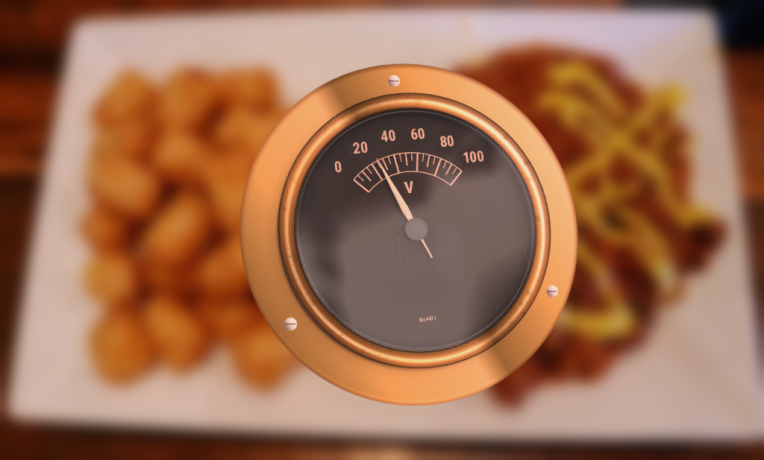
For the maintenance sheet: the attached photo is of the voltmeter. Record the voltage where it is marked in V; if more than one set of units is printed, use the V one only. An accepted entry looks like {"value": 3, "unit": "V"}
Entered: {"value": 25, "unit": "V"}
